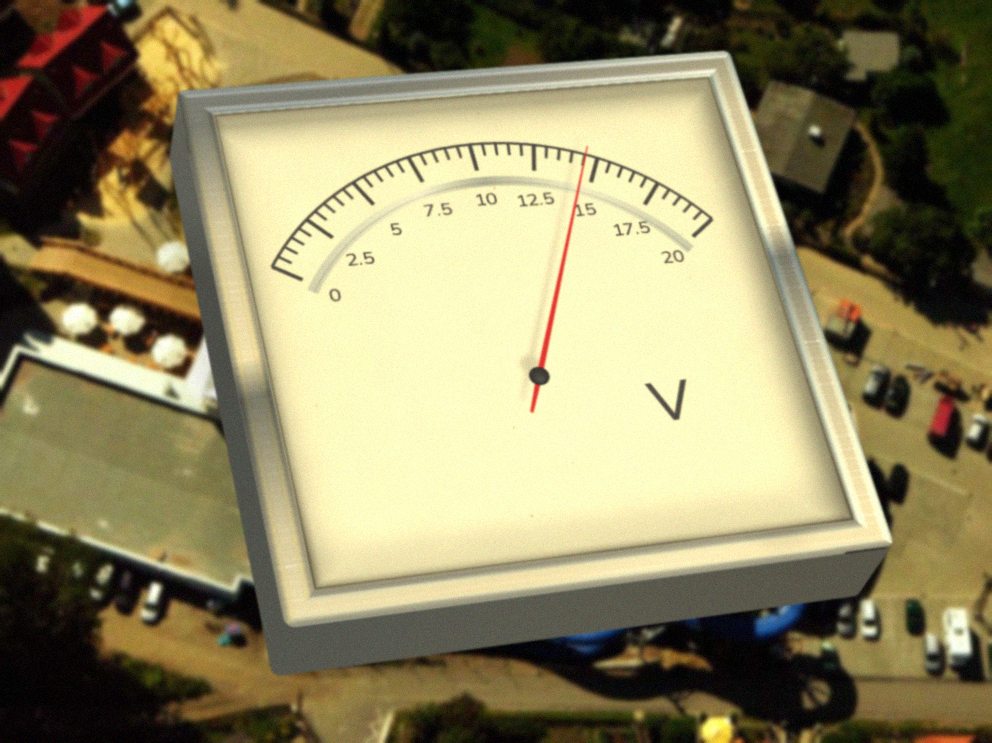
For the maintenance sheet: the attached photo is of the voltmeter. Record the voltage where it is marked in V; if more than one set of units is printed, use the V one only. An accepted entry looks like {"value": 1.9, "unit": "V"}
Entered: {"value": 14.5, "unit": "V"}
